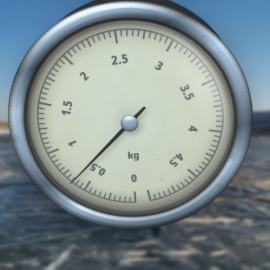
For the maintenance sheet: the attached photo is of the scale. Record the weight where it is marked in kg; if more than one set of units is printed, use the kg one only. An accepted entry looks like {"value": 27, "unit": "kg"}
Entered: {"value": 0.65, "unit": "kg"}
